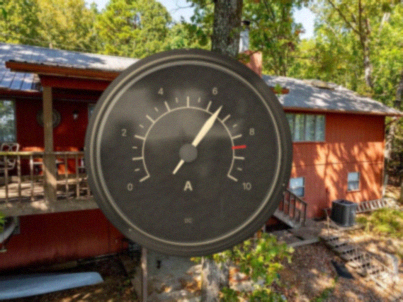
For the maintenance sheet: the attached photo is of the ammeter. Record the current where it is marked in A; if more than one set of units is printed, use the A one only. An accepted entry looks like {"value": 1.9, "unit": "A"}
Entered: {"value": 6.5, "unit": "A"}
